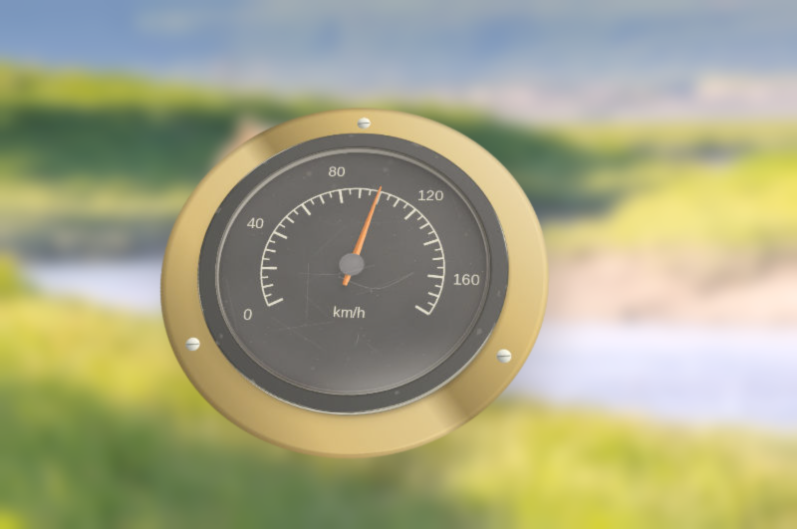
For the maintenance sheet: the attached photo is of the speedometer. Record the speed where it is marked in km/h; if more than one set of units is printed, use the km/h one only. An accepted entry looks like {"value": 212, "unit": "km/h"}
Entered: {"value": 100, "unit": "km/h"}
